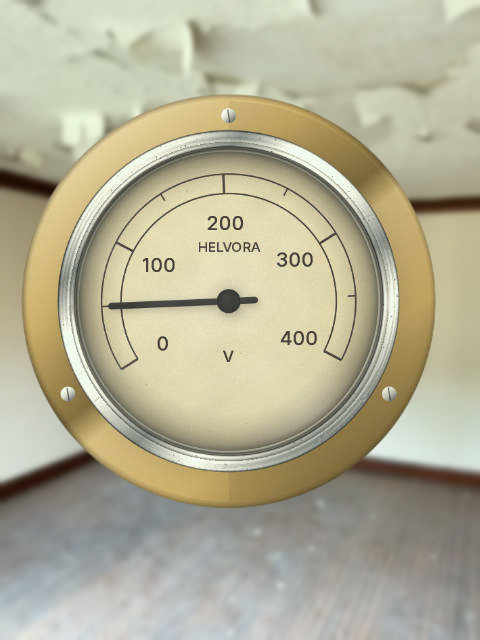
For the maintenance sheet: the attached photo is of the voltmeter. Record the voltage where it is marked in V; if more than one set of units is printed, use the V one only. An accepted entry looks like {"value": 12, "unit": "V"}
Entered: {"value": 50, "unit": "V"}
